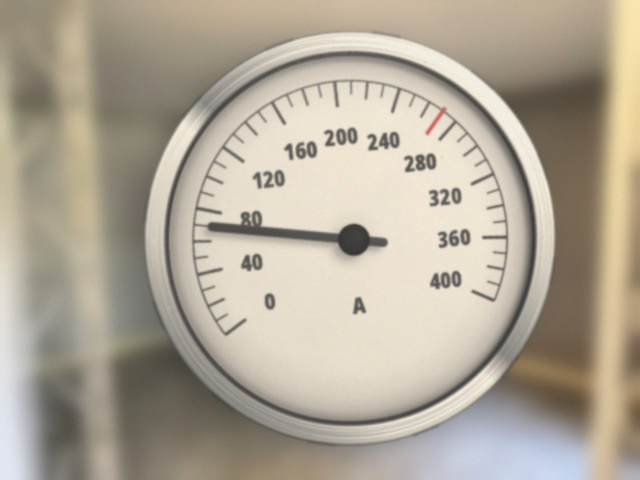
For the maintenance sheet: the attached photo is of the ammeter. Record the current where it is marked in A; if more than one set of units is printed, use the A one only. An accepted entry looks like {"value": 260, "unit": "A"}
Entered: {"value": 70, "unit": "A"}
